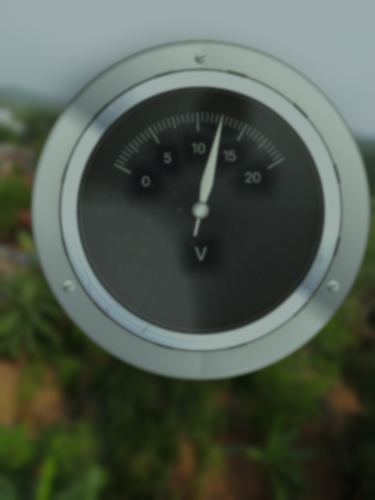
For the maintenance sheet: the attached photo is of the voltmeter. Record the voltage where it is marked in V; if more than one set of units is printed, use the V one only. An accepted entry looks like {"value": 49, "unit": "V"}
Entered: {"value": 12.5, "unit": "V"}
